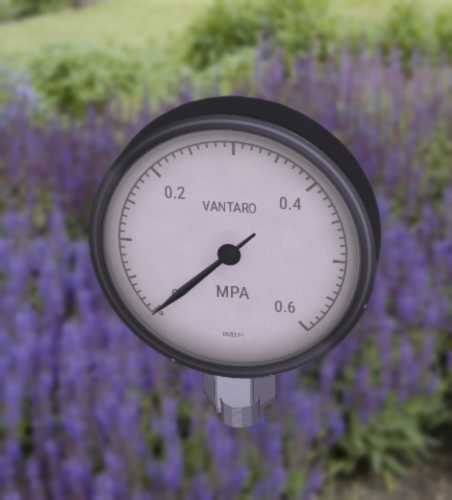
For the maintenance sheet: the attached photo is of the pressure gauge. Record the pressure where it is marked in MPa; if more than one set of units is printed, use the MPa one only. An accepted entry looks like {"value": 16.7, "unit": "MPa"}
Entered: {"value": 0, "unit": "MPa"}
